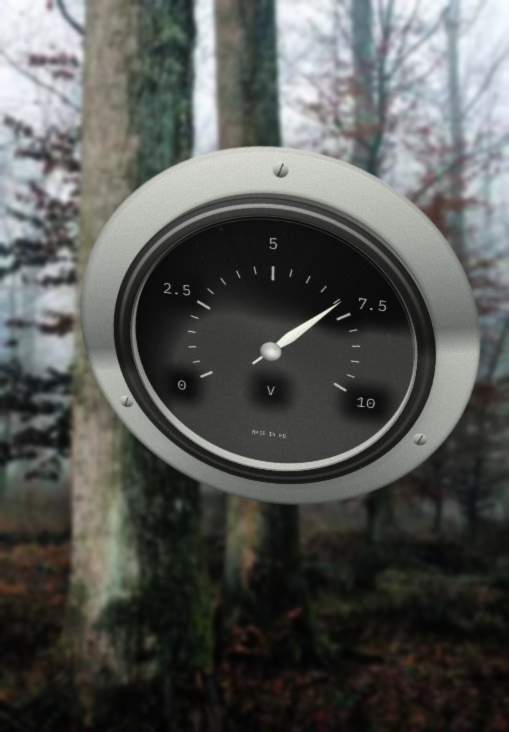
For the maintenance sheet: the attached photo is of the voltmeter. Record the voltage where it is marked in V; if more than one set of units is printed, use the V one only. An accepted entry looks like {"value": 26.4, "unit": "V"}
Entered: {"value": 7, "unit": "V"}
